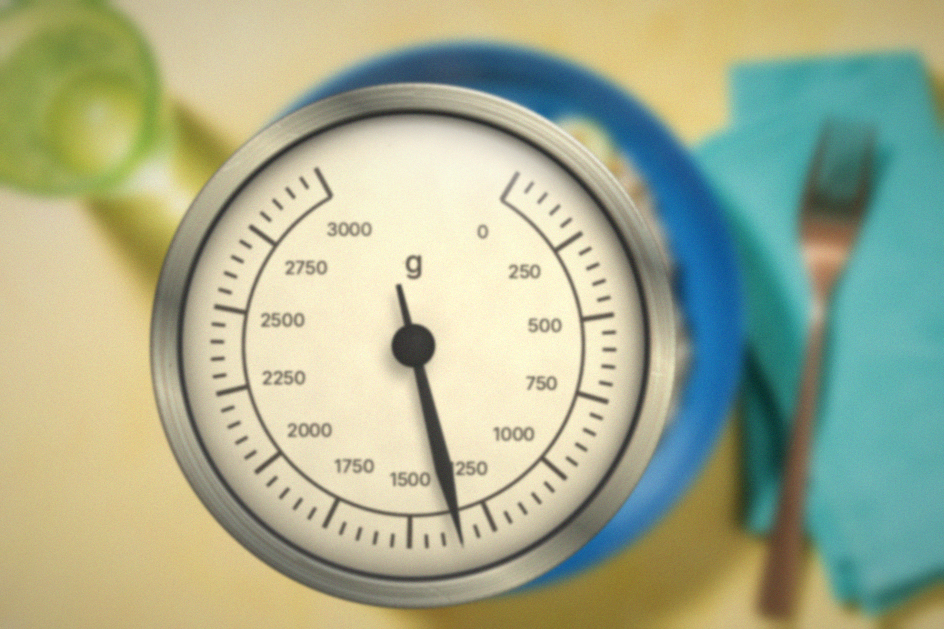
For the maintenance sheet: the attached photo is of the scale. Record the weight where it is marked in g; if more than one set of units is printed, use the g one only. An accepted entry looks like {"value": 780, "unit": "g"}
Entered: {"value": 1350, "unit": "g"}
